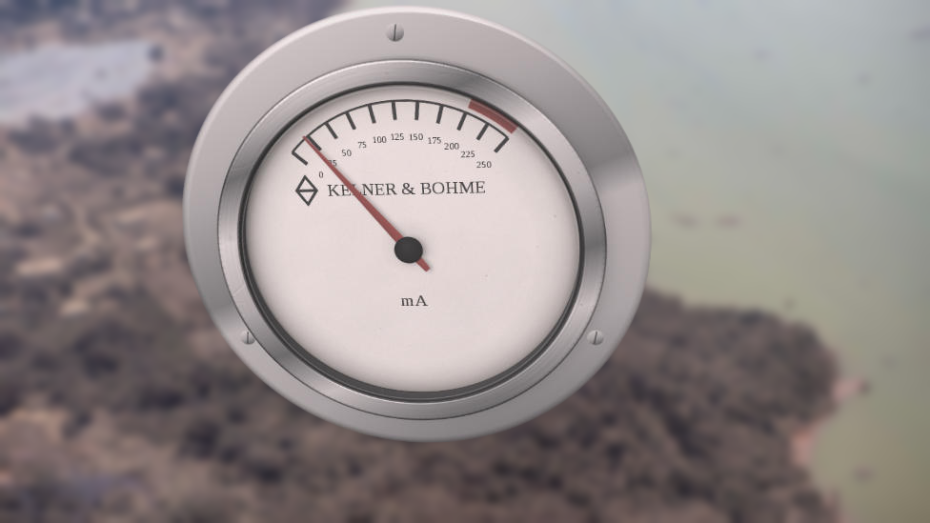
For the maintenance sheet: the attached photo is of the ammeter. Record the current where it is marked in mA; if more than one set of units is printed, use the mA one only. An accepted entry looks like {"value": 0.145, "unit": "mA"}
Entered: {"value": 25, "unit": "mA"}
